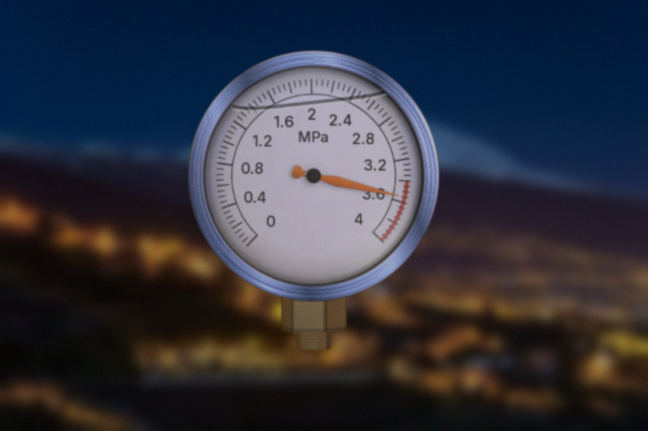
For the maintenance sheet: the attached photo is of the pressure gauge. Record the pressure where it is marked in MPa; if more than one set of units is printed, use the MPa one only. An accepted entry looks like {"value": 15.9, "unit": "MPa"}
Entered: {"value": 3.55, "unit": "MPa"}
